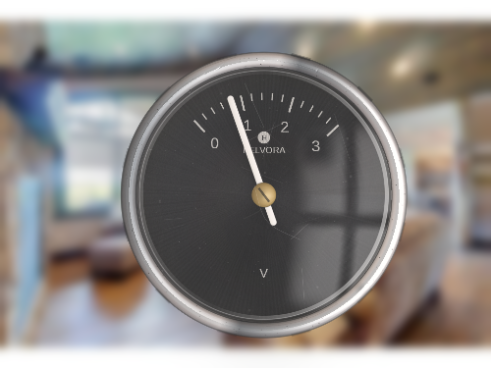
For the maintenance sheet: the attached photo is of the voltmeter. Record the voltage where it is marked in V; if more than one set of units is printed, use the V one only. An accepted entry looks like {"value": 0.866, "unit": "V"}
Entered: {"value": 0.8, "unit": "V"}
